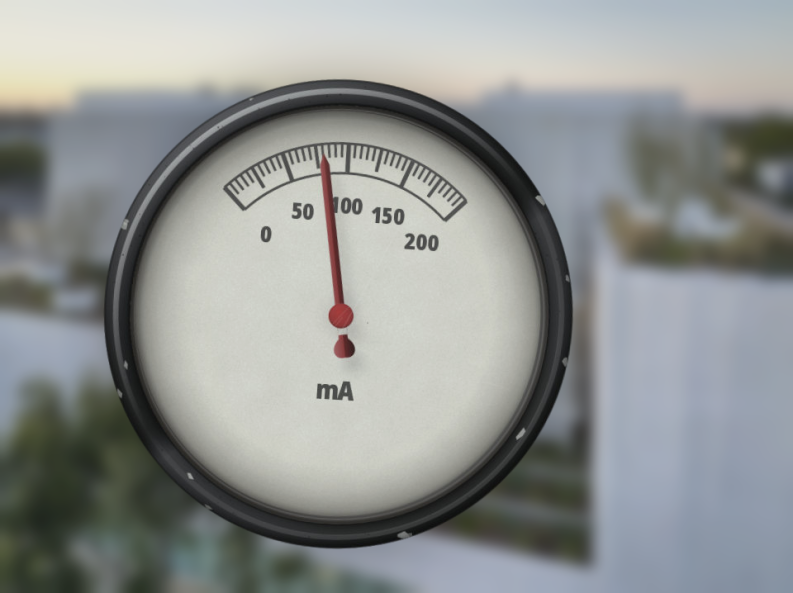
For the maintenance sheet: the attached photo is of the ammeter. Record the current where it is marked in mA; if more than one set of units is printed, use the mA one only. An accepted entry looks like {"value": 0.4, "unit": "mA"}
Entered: {"value": 80, "unit": "mA"}
